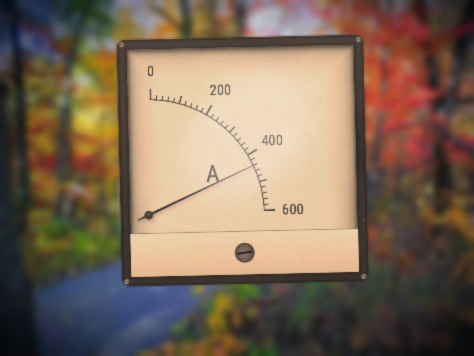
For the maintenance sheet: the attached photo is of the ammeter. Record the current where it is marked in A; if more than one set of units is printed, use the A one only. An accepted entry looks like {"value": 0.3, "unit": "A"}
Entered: {"value": 440, "unit": "A"}
